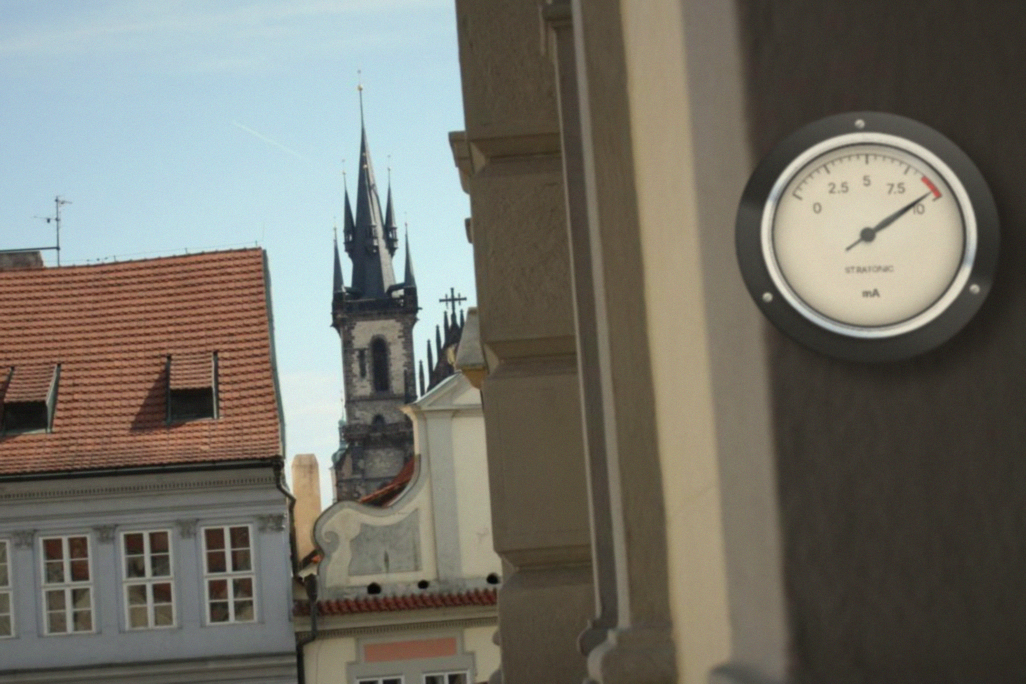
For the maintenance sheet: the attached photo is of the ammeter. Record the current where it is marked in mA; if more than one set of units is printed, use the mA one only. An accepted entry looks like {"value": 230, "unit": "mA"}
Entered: {"value": 9.5, "unit": "mA"}
